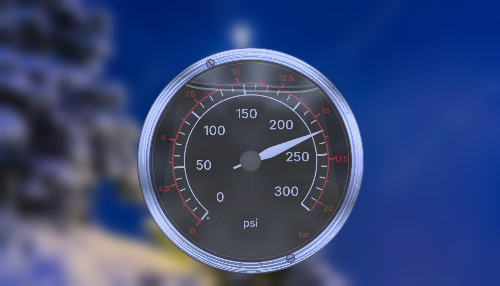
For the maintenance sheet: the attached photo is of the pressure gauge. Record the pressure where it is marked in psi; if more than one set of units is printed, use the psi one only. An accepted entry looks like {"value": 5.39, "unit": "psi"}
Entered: {"value": 230, "unit": "psi"}
